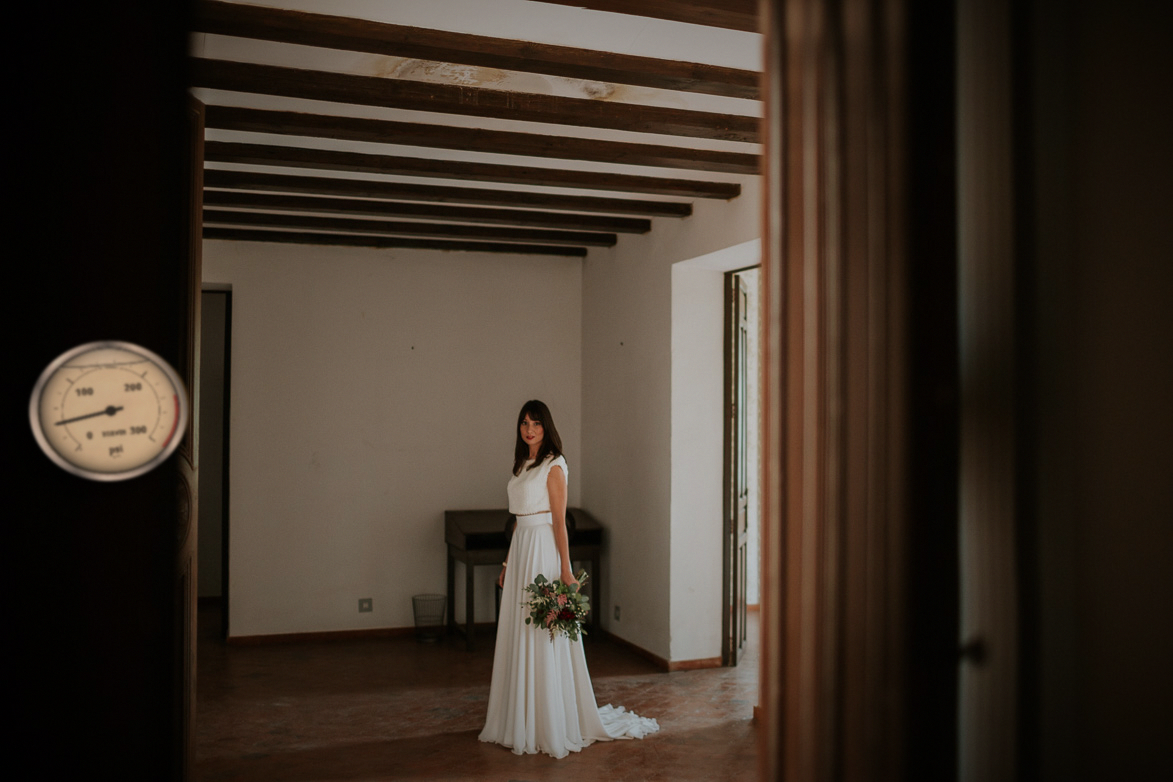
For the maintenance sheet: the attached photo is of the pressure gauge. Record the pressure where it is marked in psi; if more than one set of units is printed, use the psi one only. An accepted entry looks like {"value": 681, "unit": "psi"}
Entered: {"value": 40, "unit": "psi"}
